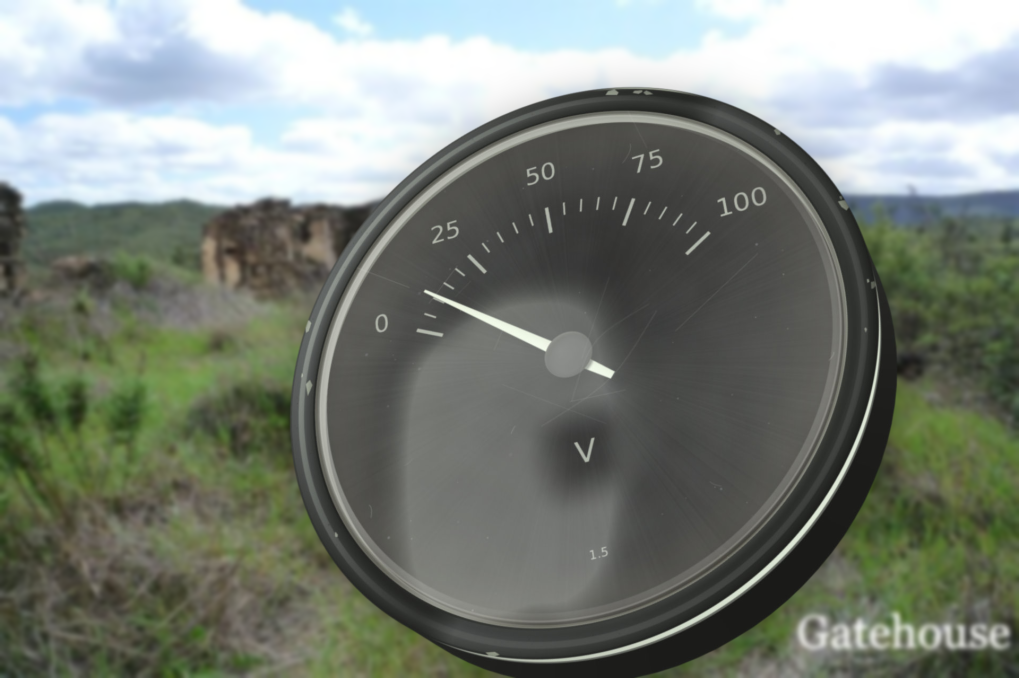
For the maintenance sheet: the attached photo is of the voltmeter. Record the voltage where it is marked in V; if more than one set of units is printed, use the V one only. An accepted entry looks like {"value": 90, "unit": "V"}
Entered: {"value": 10, "unit": "V"}
